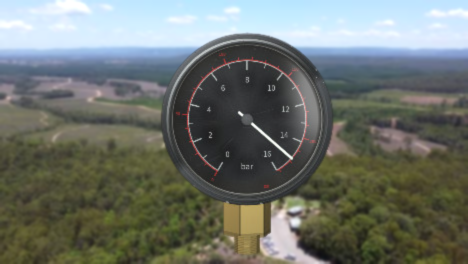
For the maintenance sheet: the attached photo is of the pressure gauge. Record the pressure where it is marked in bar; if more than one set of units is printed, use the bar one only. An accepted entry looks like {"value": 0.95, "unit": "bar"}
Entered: {"value": 15, "unit": "bar"}
